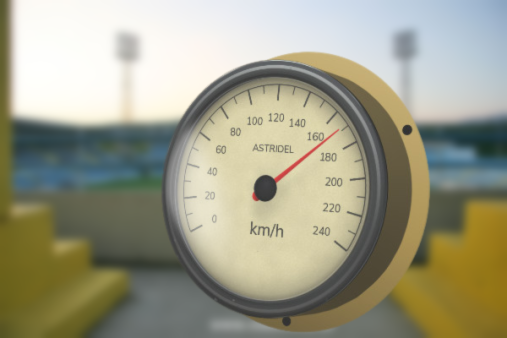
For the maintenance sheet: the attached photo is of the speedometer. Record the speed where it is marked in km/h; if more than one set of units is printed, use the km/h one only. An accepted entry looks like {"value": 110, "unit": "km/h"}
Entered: {"value": 170, "unit": "km/h"}
